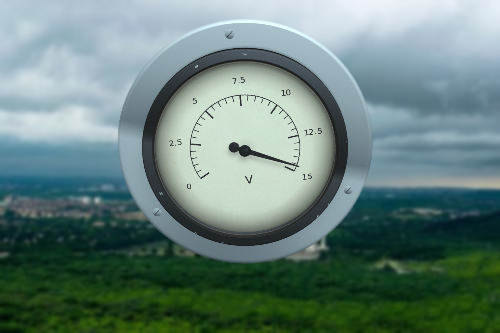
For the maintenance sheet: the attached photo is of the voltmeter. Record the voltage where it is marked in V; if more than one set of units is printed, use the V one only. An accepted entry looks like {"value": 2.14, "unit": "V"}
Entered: {"value": 14.5, "unit": "V"}
